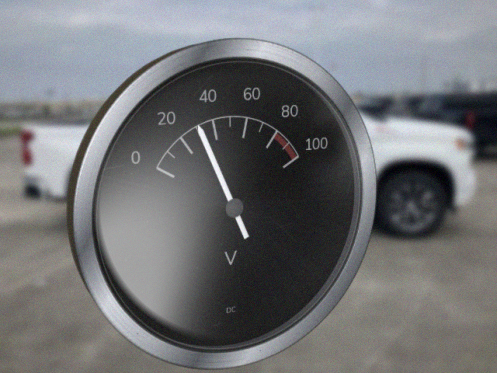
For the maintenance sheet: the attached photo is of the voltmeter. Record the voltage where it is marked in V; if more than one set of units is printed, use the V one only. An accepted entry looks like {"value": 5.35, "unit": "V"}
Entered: {"value": 30, "unit": "V"}
